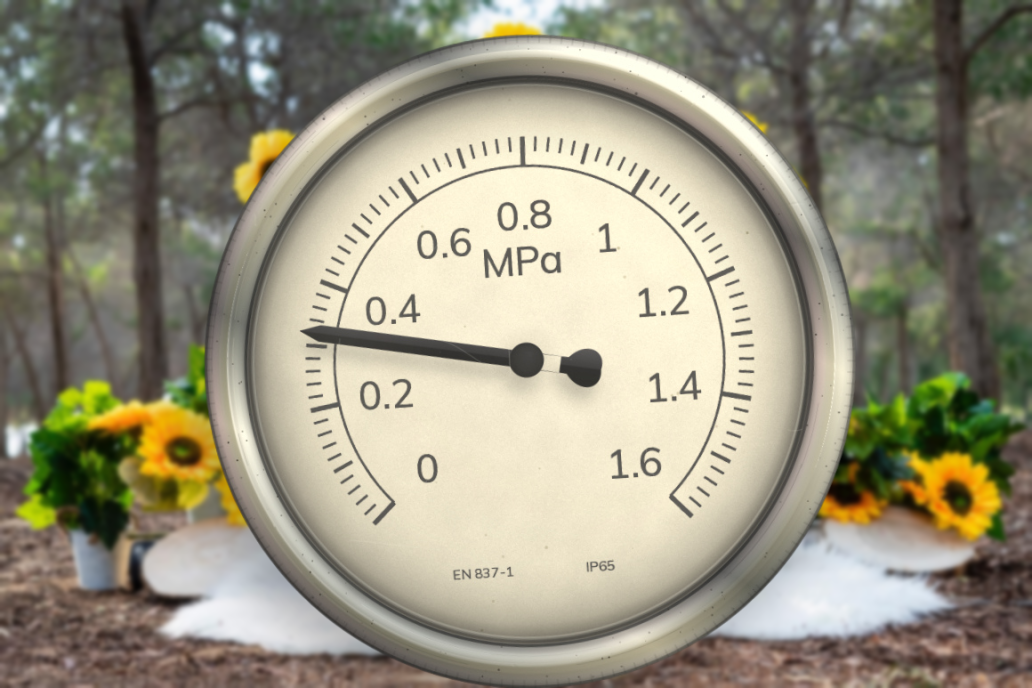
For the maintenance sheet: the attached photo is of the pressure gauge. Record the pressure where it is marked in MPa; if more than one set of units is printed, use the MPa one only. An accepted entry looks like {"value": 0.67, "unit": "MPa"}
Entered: {"value": 0.32, "unit": "MPa"}
